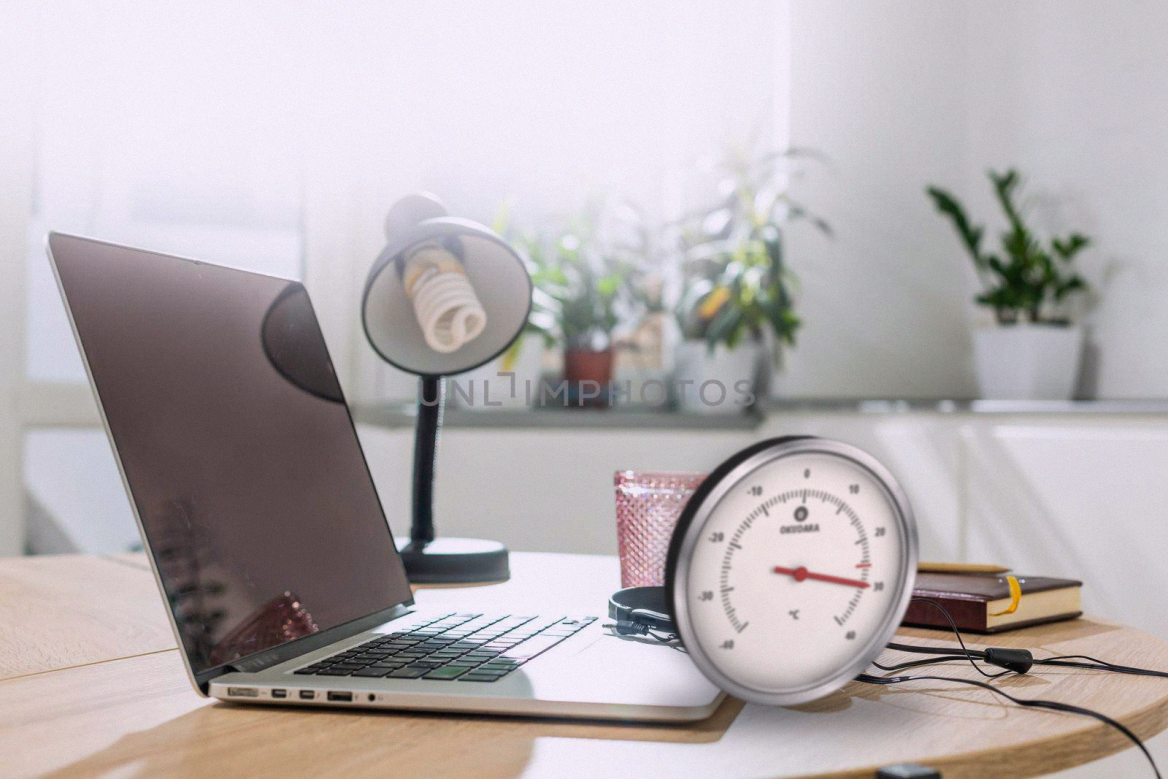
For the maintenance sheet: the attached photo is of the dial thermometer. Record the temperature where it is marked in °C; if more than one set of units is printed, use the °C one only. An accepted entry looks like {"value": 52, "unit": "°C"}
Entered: {"value": 30, "unit": "°C"}
